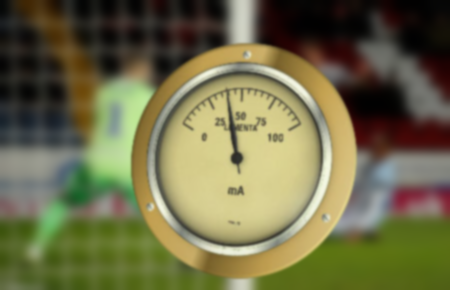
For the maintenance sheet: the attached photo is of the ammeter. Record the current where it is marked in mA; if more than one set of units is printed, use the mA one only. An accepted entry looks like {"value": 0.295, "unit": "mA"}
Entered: {"value": 40, "unit": "mA"}
